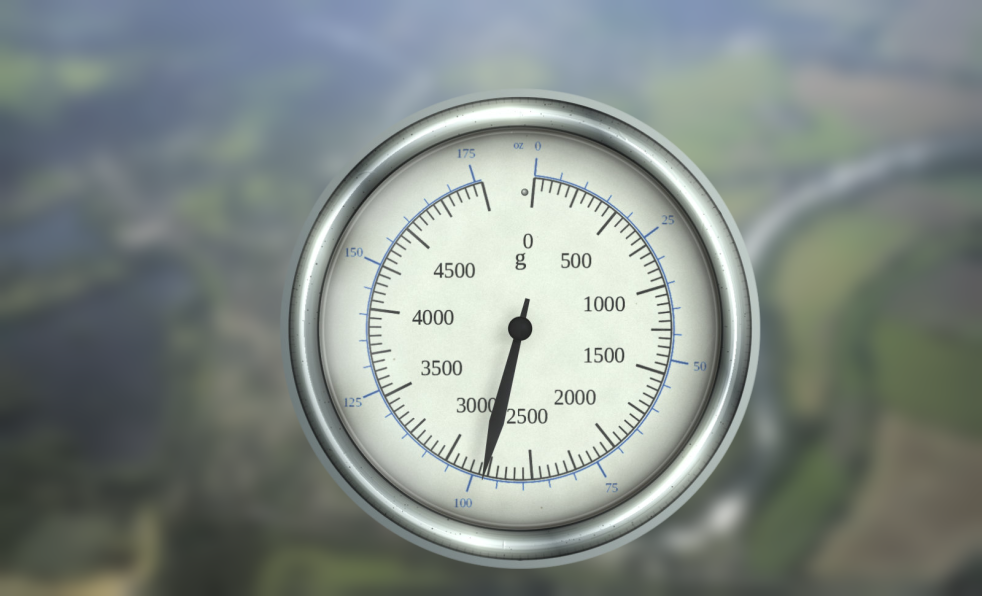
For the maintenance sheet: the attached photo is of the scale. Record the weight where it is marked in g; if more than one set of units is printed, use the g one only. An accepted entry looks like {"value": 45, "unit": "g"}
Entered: {"value": 2775, "unit": "g"}
